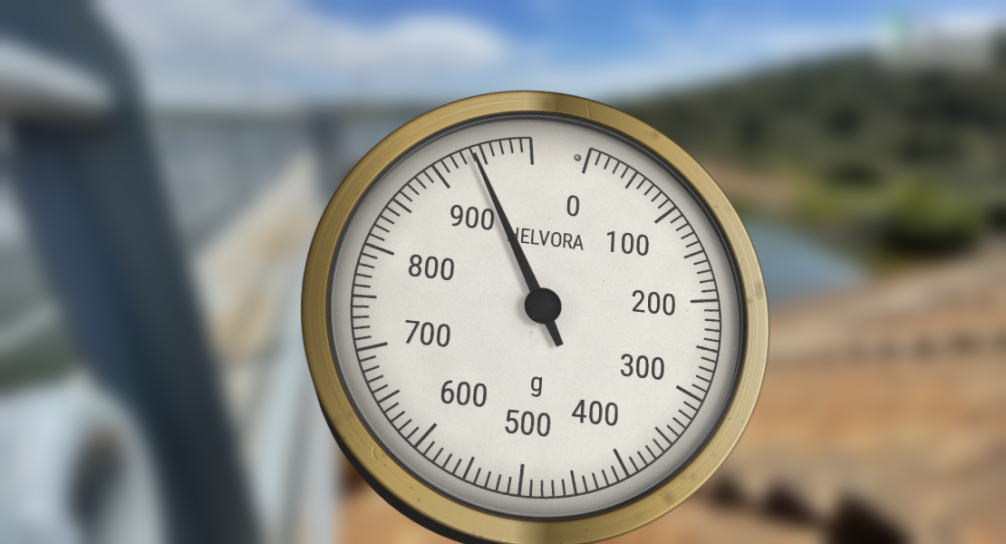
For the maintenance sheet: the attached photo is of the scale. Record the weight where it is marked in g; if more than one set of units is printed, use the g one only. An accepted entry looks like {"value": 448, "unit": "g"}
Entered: {"value": 940, "unit": "g"}
